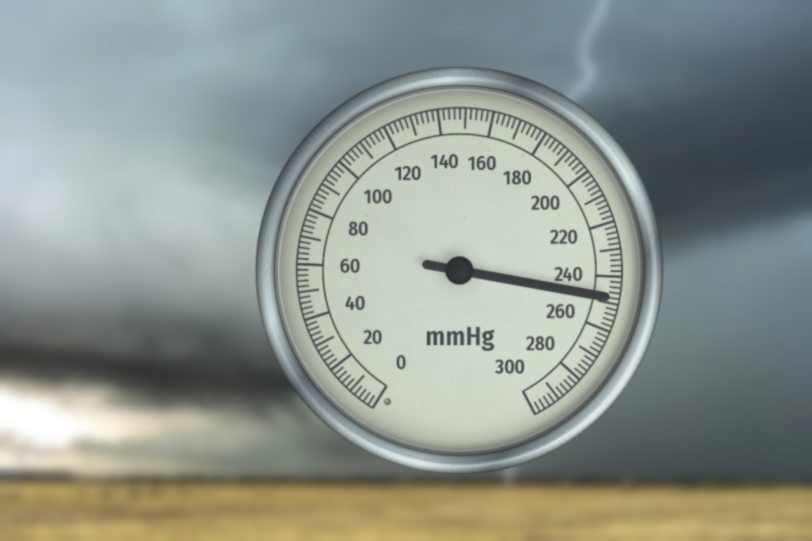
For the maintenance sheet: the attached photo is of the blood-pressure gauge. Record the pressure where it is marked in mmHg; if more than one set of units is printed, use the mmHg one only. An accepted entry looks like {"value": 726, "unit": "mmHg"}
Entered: {"value": 248, "unit": "mmHg"}
